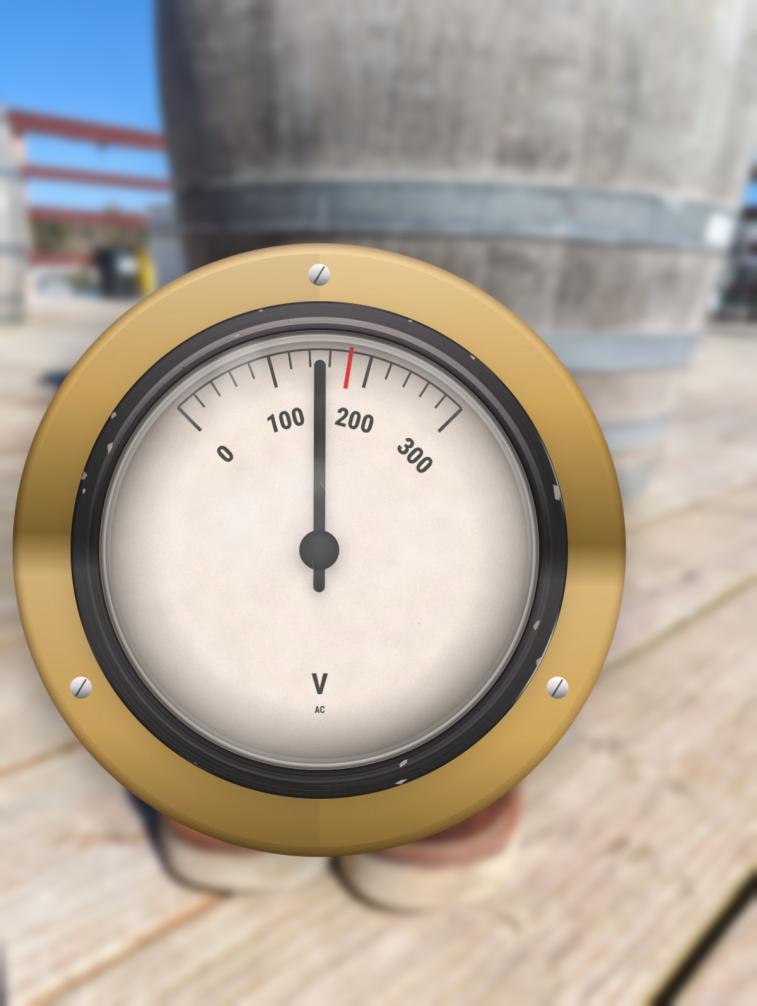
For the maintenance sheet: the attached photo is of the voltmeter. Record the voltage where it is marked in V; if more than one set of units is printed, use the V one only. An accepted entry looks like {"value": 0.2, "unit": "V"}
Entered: {"value": 150, "unit": "V"}
